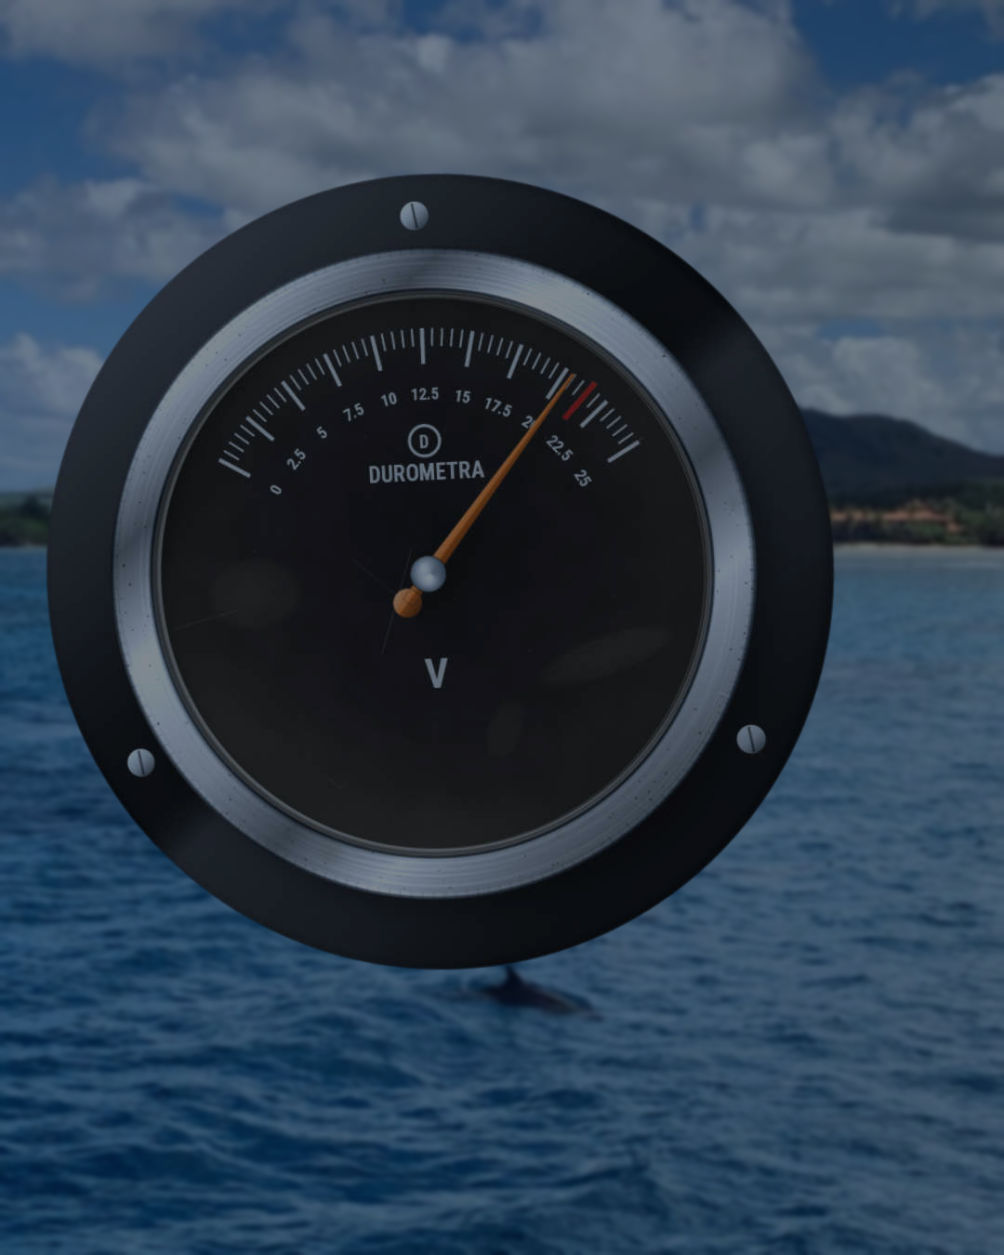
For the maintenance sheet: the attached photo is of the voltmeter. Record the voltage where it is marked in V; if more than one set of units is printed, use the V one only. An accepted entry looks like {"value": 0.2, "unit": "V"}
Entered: {"value": 20.5, "unit": "V"}
